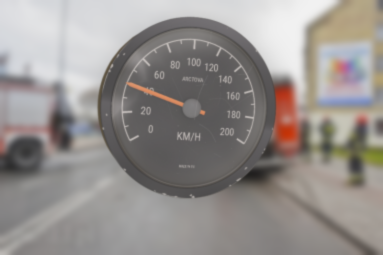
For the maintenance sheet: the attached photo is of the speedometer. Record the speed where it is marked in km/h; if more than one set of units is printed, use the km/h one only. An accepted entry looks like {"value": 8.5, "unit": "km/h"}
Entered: {"value": 40, "unit": "km/h"}
